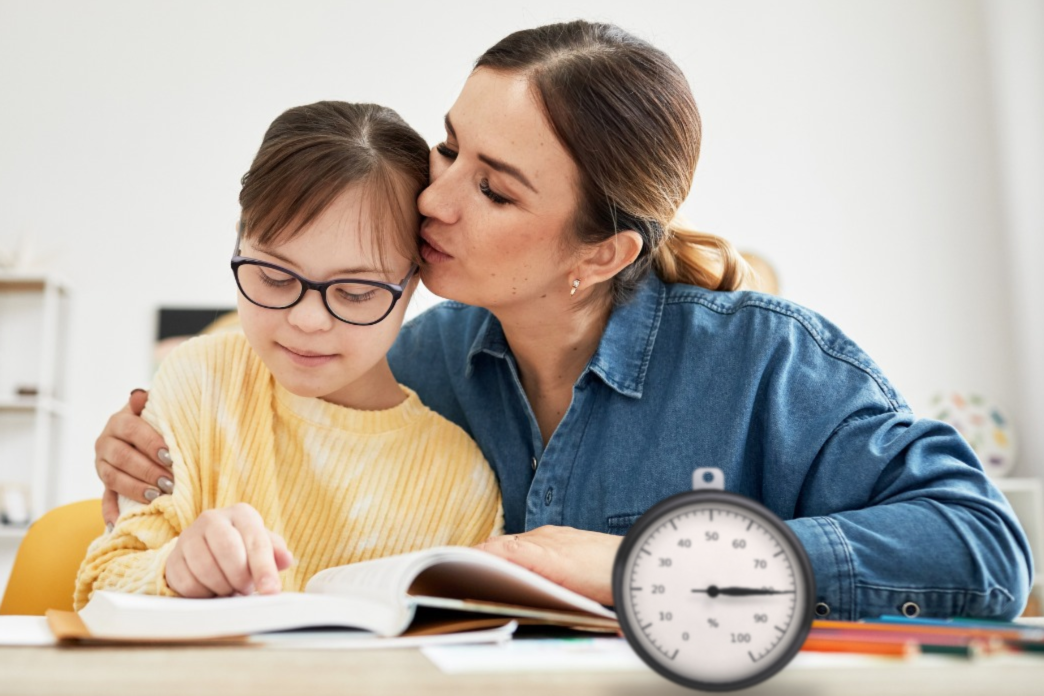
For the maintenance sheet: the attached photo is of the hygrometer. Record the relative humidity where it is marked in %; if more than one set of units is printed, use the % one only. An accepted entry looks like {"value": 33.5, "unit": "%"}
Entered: {"value": 80, "unit": "%"}
